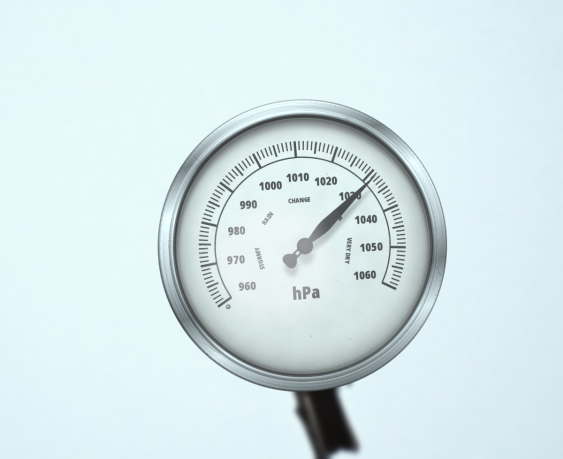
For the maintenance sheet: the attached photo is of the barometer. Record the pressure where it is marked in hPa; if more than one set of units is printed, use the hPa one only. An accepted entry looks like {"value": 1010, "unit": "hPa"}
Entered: {"value": 1031, "unit": "hPa"}
